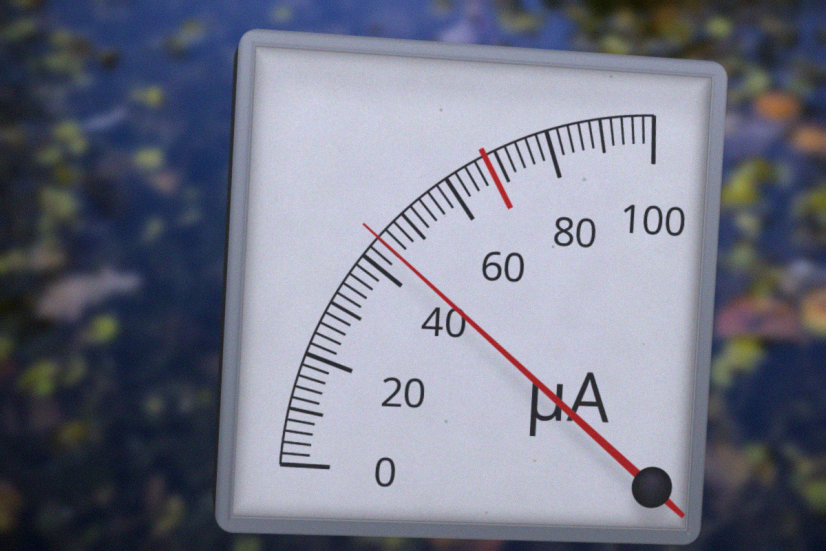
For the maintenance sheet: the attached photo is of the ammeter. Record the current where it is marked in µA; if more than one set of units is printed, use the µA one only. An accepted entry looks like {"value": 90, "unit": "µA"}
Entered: {"value": 44, "unit": "µA"}
